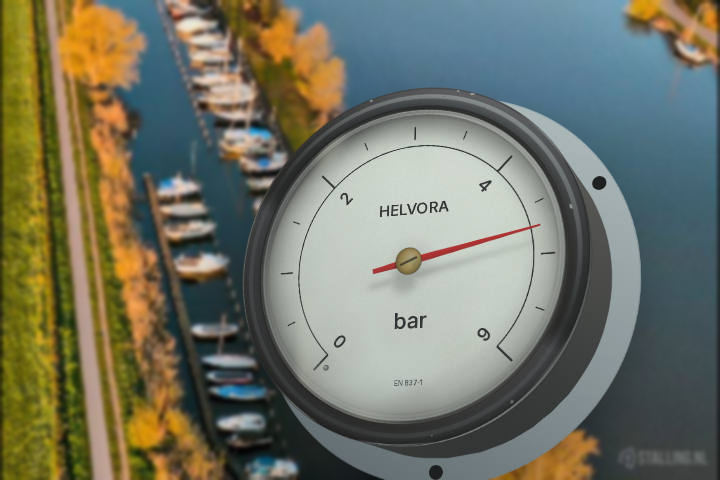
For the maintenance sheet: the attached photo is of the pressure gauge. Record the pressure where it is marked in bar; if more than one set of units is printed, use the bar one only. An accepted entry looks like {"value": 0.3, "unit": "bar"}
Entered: {"value": 4.75, "unit": "bar"}
